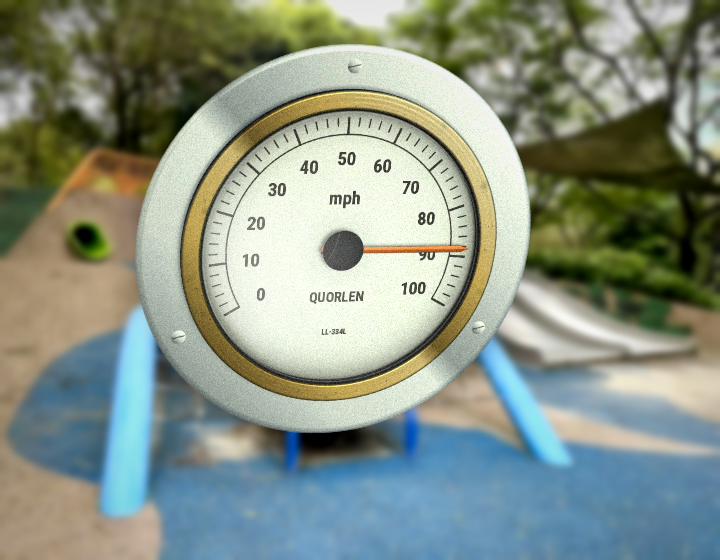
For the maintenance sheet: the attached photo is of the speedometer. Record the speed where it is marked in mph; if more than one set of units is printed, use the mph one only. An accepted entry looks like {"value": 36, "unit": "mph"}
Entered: {"value": 88, "unit": "mph"}
